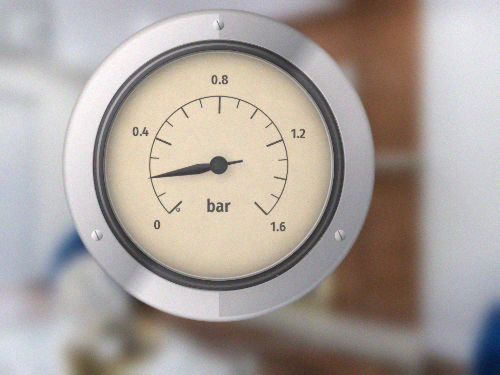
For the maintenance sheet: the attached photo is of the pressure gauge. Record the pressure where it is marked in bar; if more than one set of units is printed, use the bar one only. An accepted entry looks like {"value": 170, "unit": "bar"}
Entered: {"value": 0.2, "unit": "bar"}
